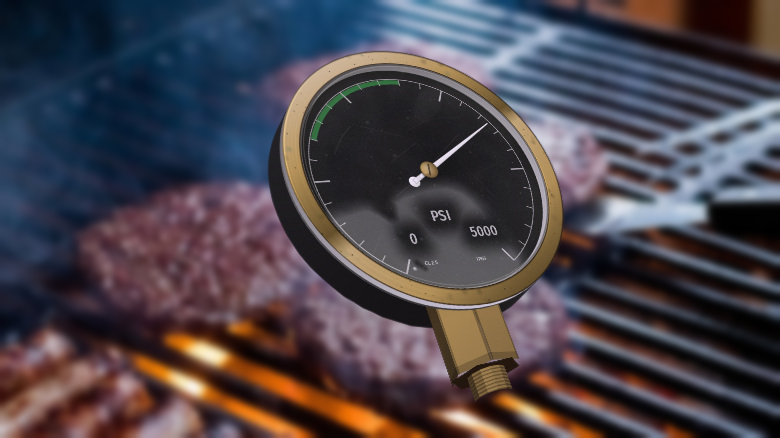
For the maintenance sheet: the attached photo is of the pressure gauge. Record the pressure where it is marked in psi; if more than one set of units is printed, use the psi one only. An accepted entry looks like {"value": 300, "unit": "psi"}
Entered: {"value": 3500, "unit": "psi"}
